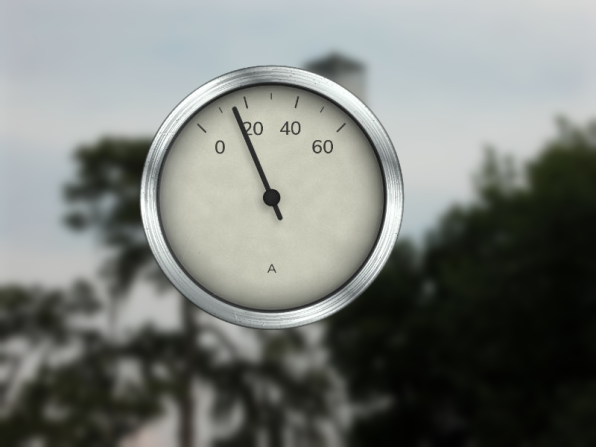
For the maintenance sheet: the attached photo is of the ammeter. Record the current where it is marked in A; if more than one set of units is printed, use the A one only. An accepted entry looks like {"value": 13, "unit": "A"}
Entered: {"value": 15, "unit": "A"}
